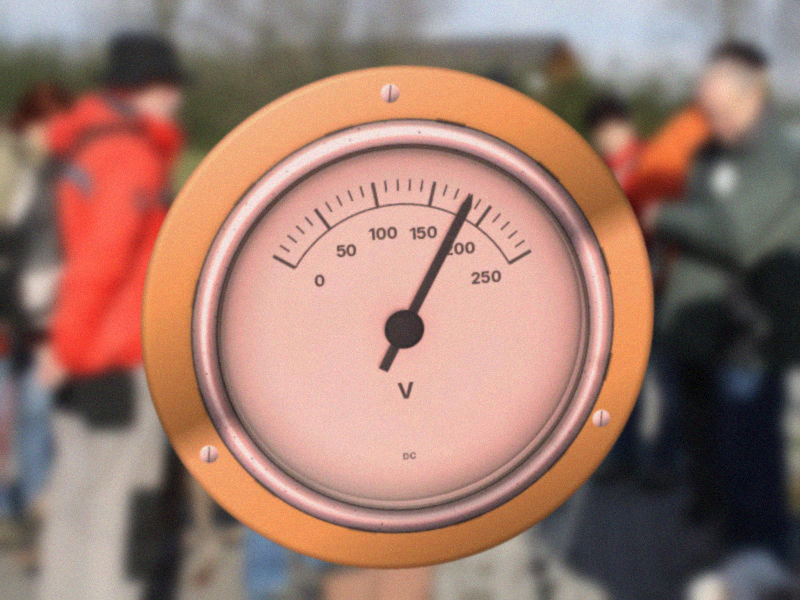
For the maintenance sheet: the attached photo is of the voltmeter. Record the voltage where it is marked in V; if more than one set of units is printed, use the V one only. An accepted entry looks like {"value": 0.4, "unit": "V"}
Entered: {"value": 180, "unit": "V"}
